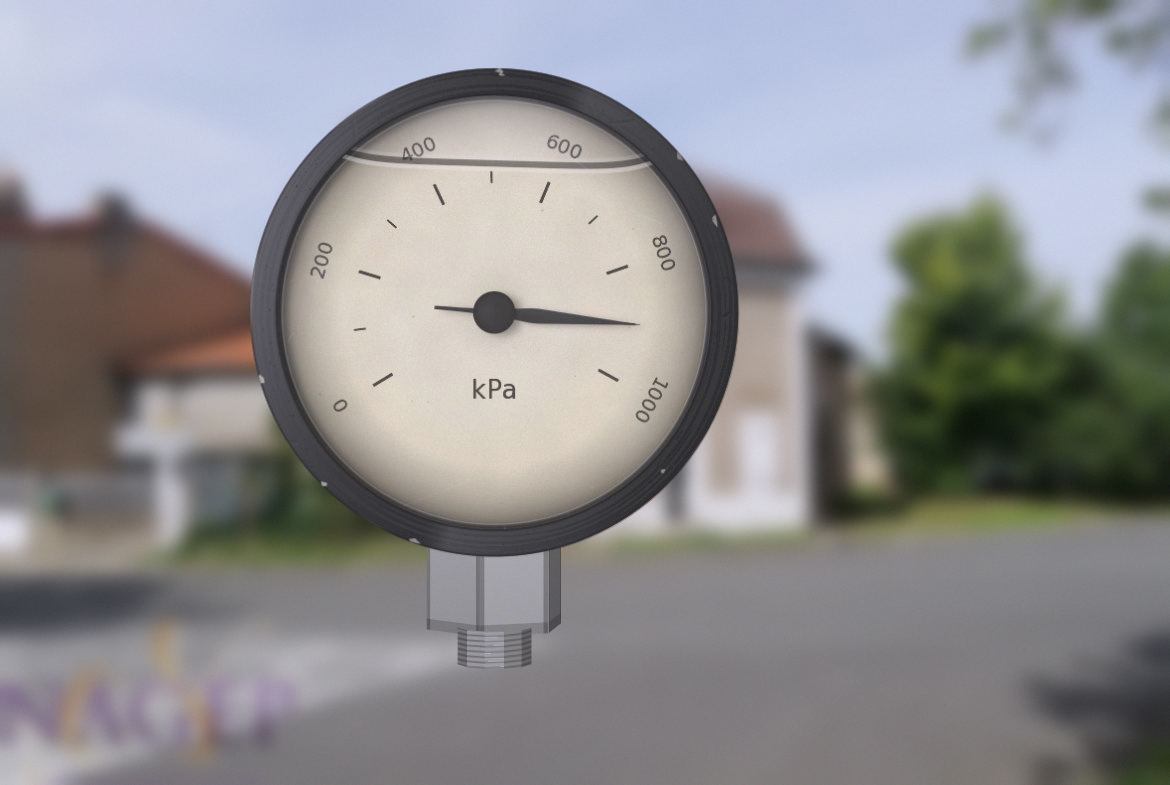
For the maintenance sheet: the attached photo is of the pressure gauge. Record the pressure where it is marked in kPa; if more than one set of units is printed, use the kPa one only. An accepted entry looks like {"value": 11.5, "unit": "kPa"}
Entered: {"value": 900, "unit": "kPa"}
